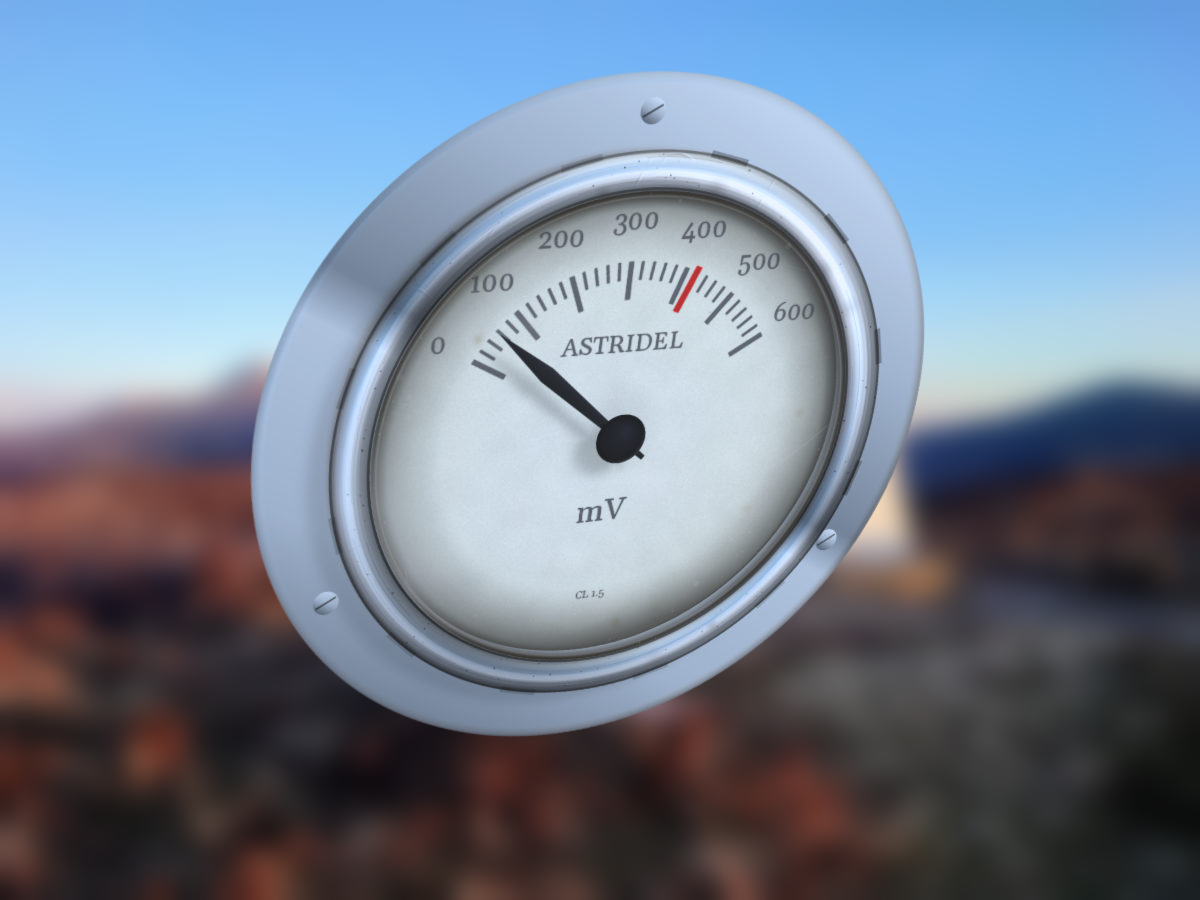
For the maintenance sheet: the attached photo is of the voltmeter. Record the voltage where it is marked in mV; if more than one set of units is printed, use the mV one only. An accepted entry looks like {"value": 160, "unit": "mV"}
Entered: {"value": 60, "unit": "mV"}
